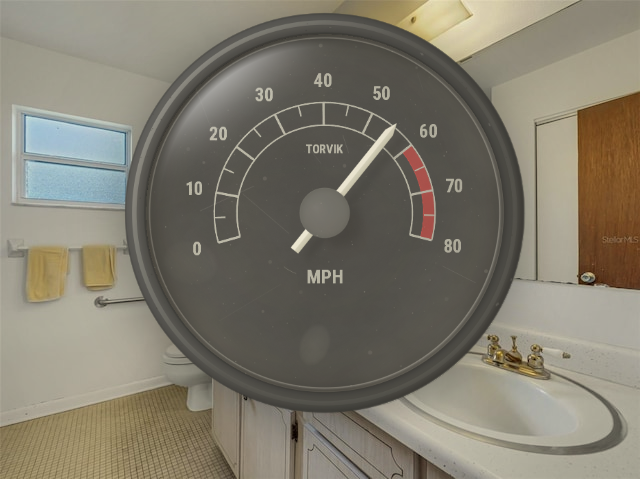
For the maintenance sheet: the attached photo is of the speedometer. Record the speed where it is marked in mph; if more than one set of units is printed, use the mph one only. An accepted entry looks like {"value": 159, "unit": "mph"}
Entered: {"value": 55, "unit": "mph"}
